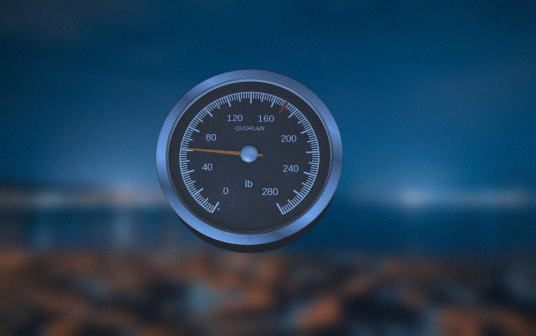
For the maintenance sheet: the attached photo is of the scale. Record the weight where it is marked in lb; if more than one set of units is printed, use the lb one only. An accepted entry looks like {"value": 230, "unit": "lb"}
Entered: {"value": 60, "unit": "lb"}
